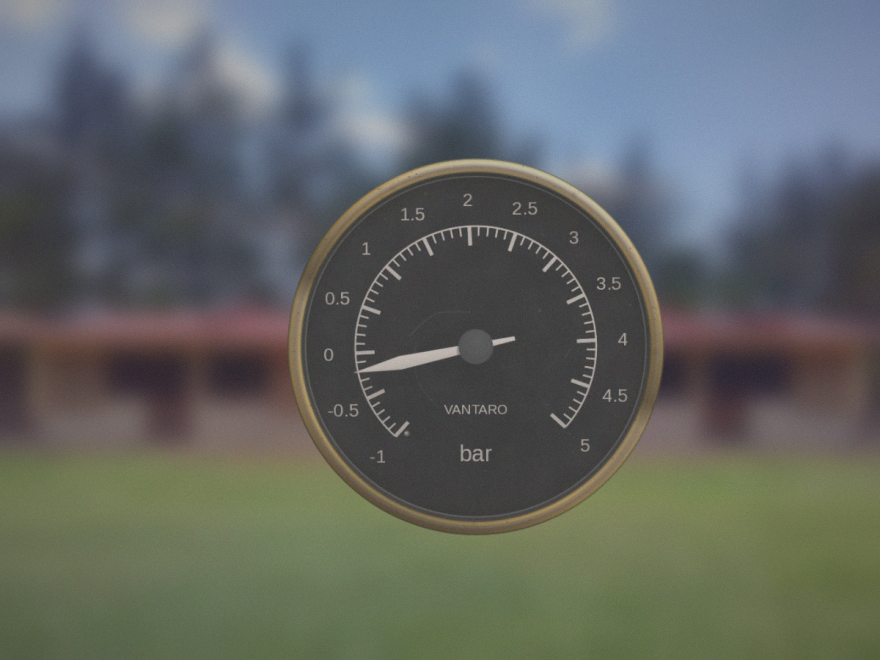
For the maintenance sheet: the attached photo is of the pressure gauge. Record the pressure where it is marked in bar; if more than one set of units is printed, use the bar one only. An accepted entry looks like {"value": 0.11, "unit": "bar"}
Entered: {"value": -0.2, "unit": "bar"}
